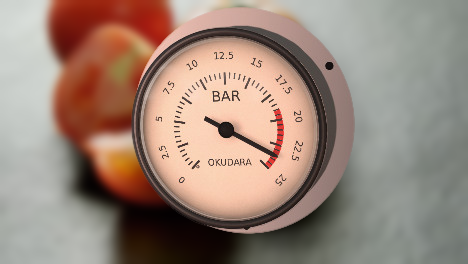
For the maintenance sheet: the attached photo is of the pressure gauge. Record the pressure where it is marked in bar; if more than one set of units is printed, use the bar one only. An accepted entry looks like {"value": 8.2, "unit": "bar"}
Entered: {"value": 23.5, "unit": "bar"}
